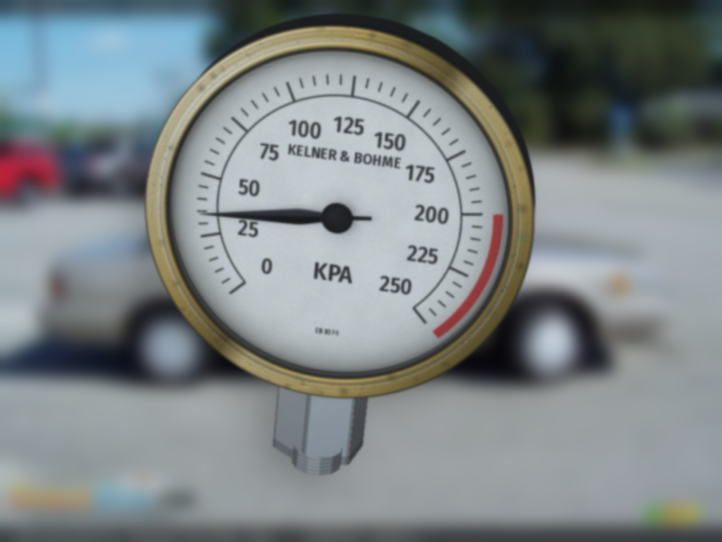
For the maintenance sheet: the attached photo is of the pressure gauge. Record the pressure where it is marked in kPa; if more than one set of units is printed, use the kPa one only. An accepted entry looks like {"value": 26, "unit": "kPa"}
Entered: {"value": 35, "unit": "kPa"}
